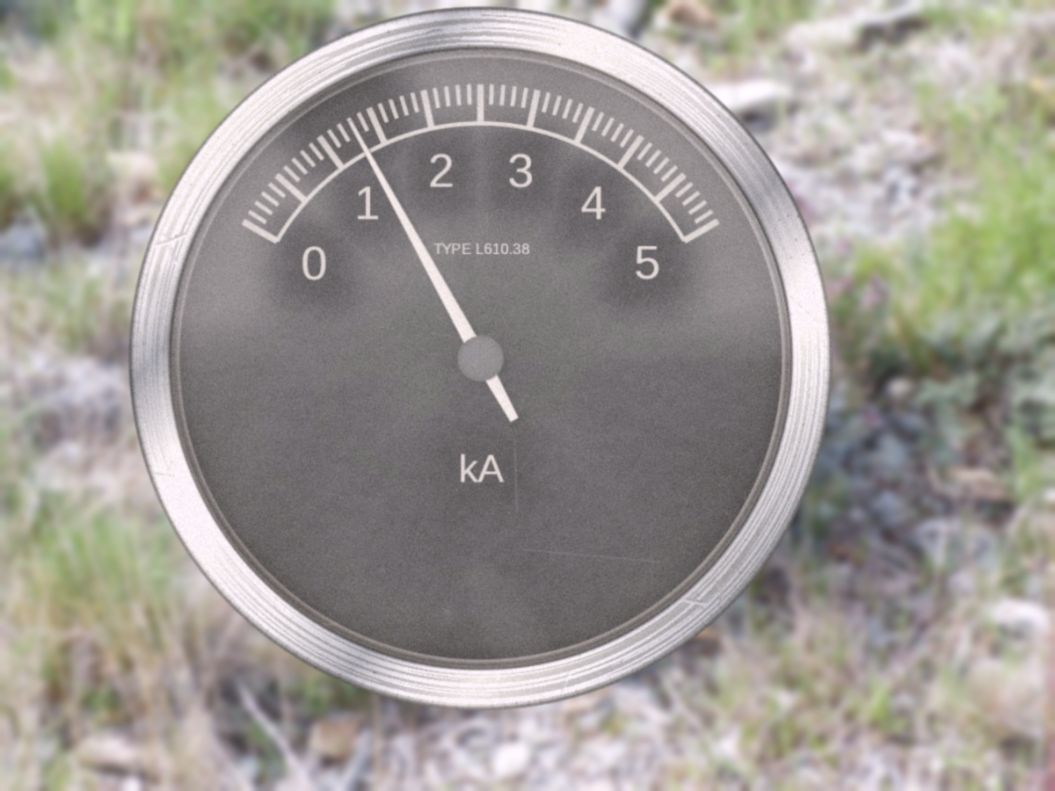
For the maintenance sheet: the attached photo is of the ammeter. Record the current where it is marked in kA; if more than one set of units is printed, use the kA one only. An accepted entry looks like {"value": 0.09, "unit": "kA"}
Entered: {"value": 1.3, "unit": "kA"}
